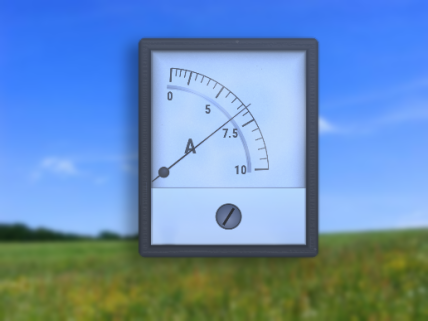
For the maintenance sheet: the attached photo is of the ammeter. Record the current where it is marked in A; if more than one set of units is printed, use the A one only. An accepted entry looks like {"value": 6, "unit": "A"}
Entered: {"value": 6.75, "unit": "A"}
